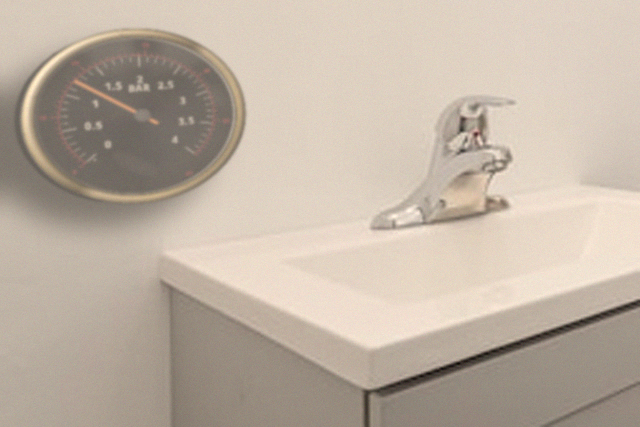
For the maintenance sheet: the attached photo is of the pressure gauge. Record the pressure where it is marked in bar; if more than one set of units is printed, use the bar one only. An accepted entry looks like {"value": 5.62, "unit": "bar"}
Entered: {"value": 1.2, "unit": "bar"}
